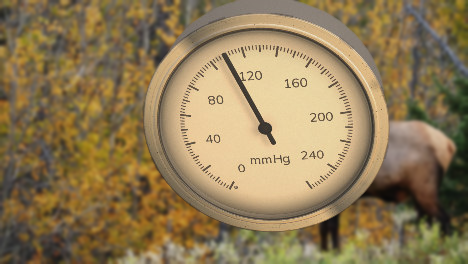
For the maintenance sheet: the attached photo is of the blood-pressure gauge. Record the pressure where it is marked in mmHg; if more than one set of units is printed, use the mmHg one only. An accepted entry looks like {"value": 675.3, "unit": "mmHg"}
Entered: {"value": 110, "unit": "mmHg"}
